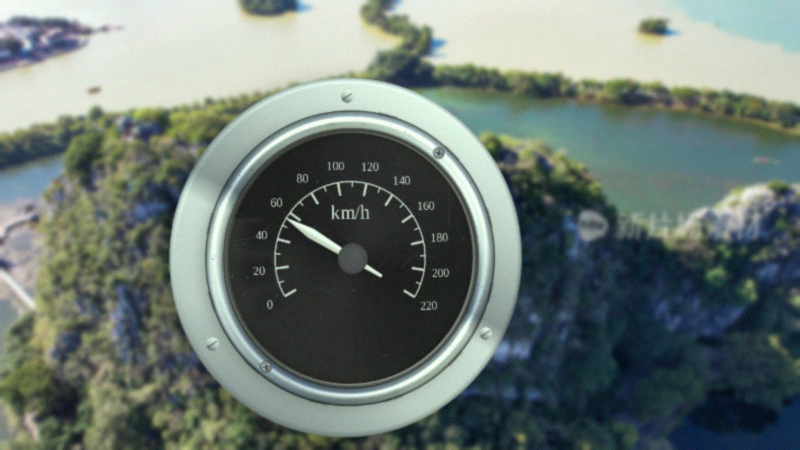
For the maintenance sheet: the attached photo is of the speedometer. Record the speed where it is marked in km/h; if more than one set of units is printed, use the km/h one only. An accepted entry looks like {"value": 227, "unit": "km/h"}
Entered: {"value": 55, "unit": "km/h"}
